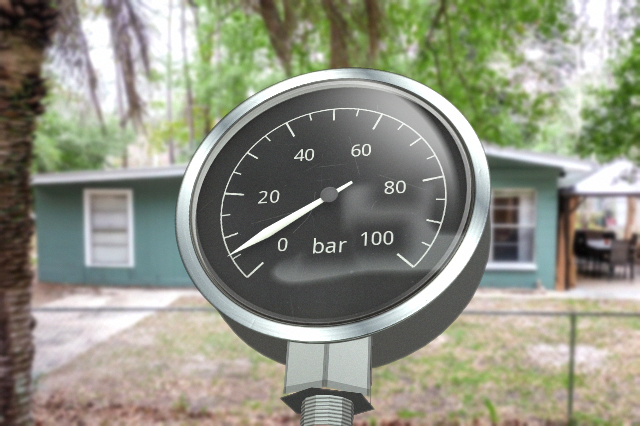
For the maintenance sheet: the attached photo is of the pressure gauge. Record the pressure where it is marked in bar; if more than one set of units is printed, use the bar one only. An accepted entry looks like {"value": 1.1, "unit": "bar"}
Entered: {"value": 5, "unit": "bar"}
